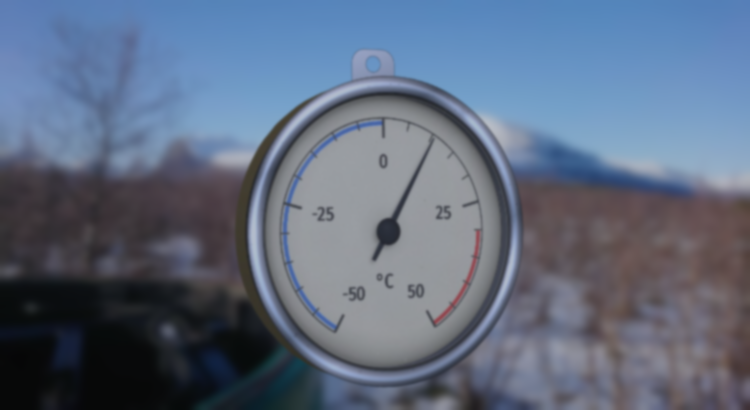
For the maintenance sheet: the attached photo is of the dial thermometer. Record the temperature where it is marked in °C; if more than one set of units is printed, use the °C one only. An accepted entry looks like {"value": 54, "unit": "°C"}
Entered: {"value": 10, "unit": "°C"}
